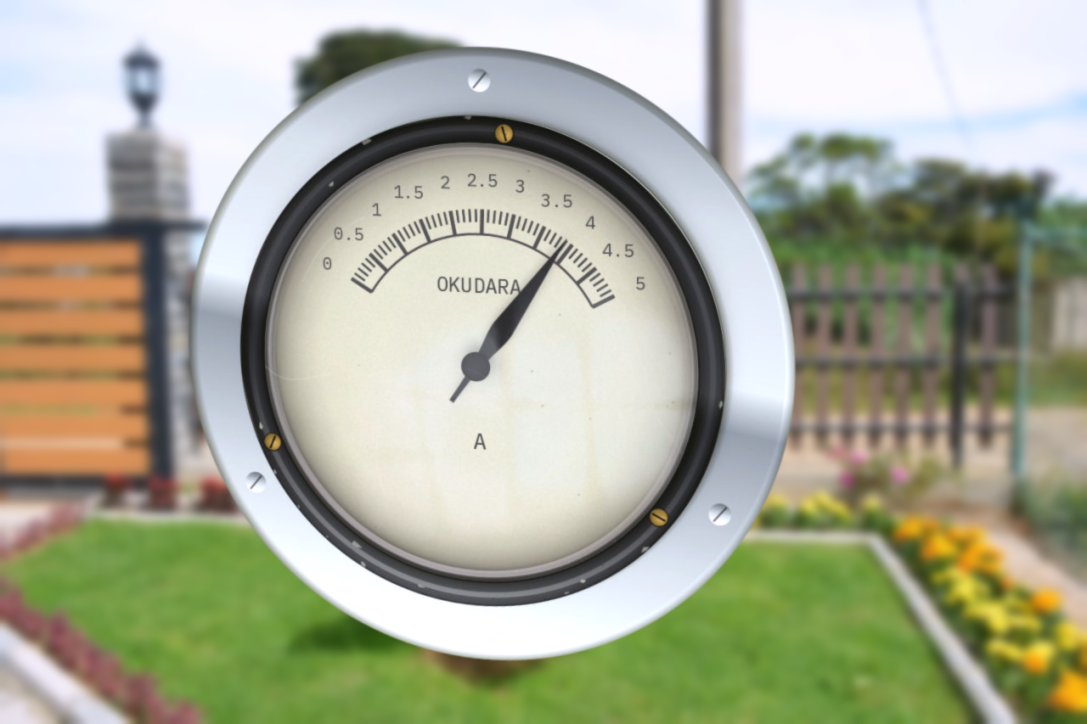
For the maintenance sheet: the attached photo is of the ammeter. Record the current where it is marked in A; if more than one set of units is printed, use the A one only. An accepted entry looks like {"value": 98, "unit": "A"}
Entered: {"value": 3.9, "unit": "A"}
